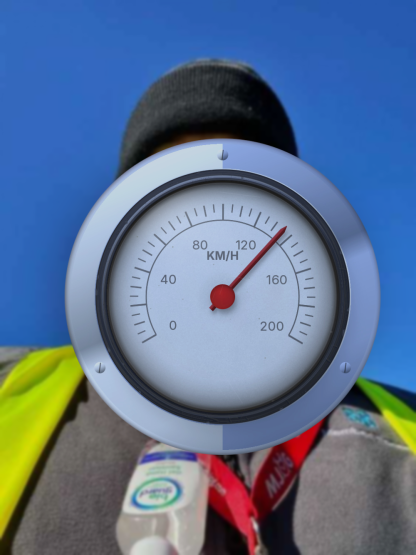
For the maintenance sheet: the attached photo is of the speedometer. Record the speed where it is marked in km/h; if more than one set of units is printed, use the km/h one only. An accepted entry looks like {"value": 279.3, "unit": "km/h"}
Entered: {"value": 135, "unit": "km/h"}
